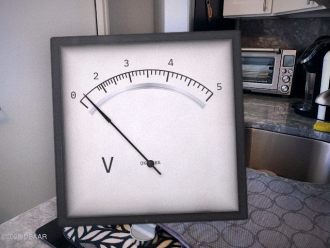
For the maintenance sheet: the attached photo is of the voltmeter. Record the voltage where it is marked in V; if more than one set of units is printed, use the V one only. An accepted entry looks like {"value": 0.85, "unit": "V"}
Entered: {"value": 1, "unit": "V"}
